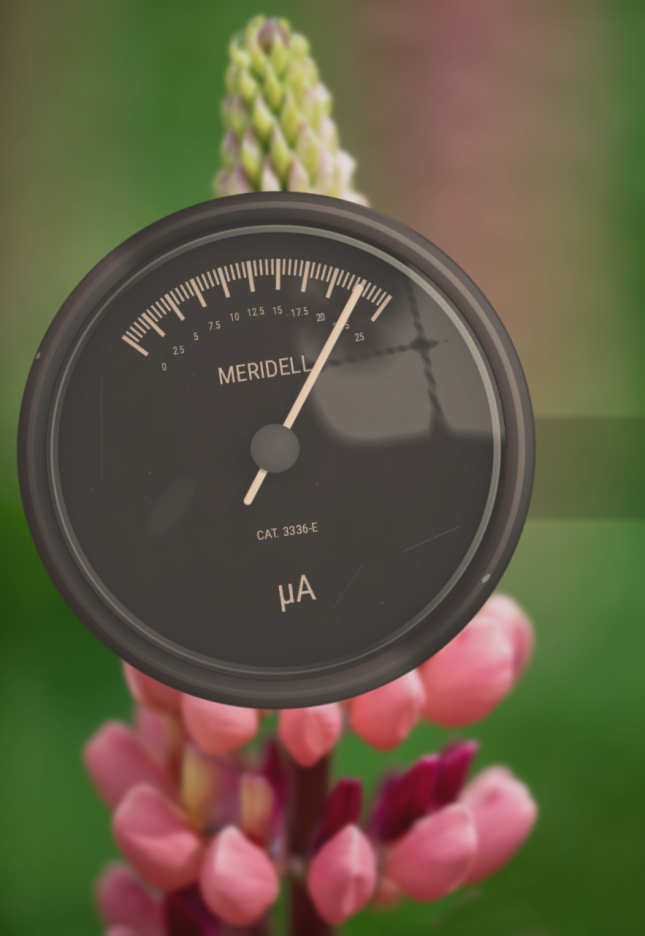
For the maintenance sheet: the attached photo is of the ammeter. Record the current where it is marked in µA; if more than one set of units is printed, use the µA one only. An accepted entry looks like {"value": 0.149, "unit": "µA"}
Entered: {"value": 22.5, "unit": "µA"}
